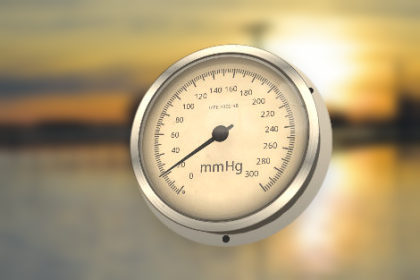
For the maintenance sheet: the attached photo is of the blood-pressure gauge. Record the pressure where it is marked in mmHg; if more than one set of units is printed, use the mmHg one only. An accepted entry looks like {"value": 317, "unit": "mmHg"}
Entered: {"value": 20, "unit": "mmHg"}
